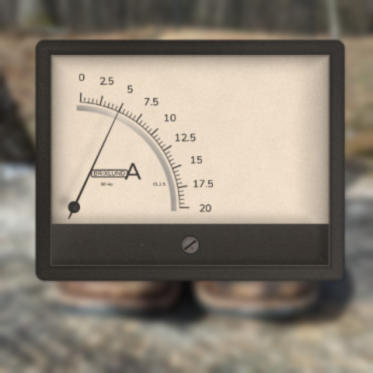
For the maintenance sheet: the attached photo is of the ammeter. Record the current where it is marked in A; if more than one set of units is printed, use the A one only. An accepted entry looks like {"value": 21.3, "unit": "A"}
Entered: {"value": 5, "unit": "A"}
